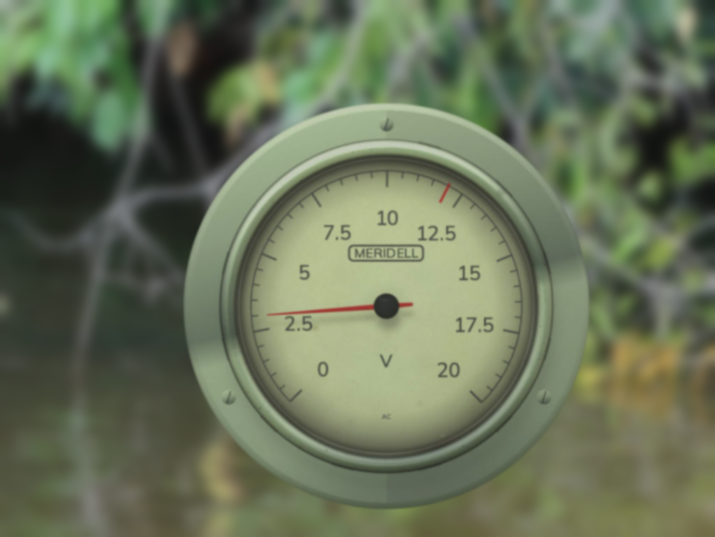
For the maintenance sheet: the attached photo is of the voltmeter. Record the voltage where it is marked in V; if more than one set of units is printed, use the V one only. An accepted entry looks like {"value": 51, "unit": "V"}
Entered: {"value": 3, "unit": "V"}
